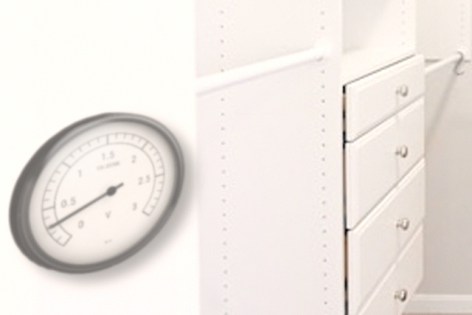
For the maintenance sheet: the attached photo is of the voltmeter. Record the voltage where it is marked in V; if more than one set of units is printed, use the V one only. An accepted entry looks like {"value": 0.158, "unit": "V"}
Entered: {"value": 0.3, "unit": "V"}
